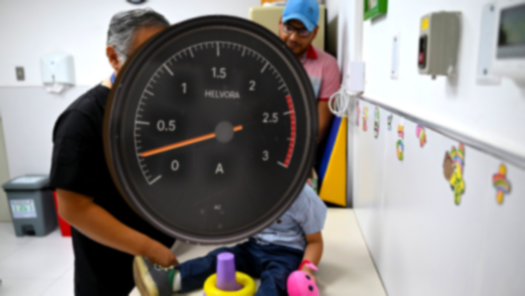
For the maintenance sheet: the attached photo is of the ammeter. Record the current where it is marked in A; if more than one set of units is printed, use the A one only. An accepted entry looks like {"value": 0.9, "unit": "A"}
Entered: {"value": 0.25, "unit": "A"}
